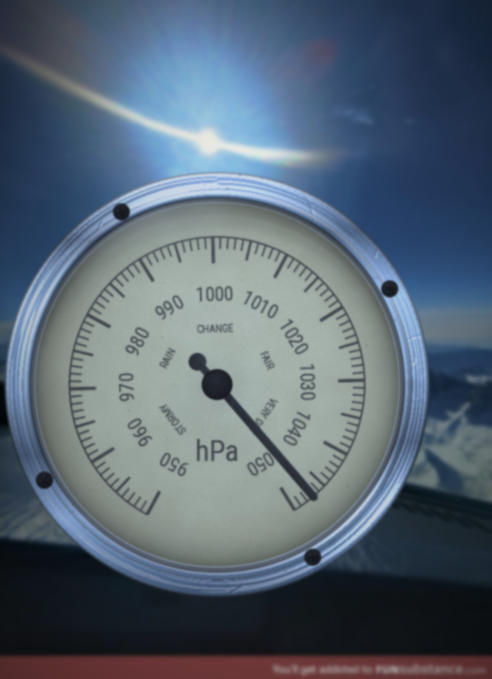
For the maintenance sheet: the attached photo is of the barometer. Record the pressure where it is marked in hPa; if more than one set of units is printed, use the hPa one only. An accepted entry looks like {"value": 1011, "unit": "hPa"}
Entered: {"value": 1047, "unit": "hPa"}
